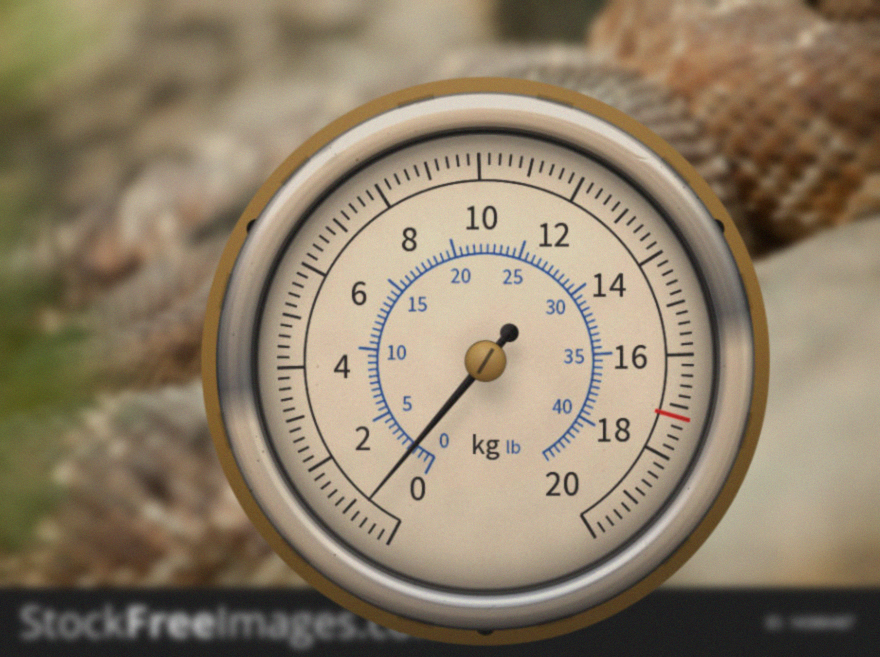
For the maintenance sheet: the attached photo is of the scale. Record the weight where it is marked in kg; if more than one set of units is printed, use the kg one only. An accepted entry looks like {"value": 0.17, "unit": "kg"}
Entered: {"value": 0.8, "unit": "kg"}
